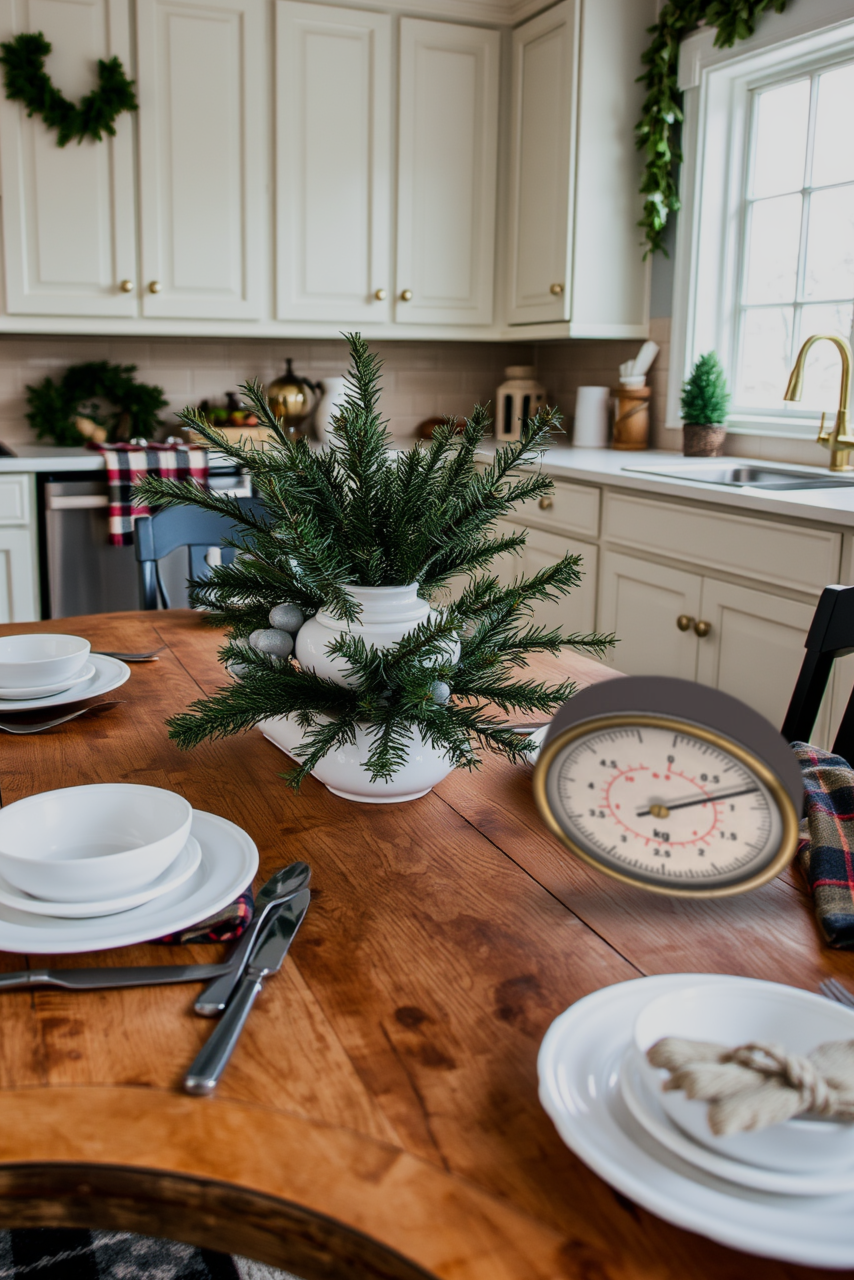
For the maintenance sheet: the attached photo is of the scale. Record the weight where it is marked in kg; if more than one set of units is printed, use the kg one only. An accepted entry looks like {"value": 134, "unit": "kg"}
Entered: {"value": 0.75, "unit": "kg"}
